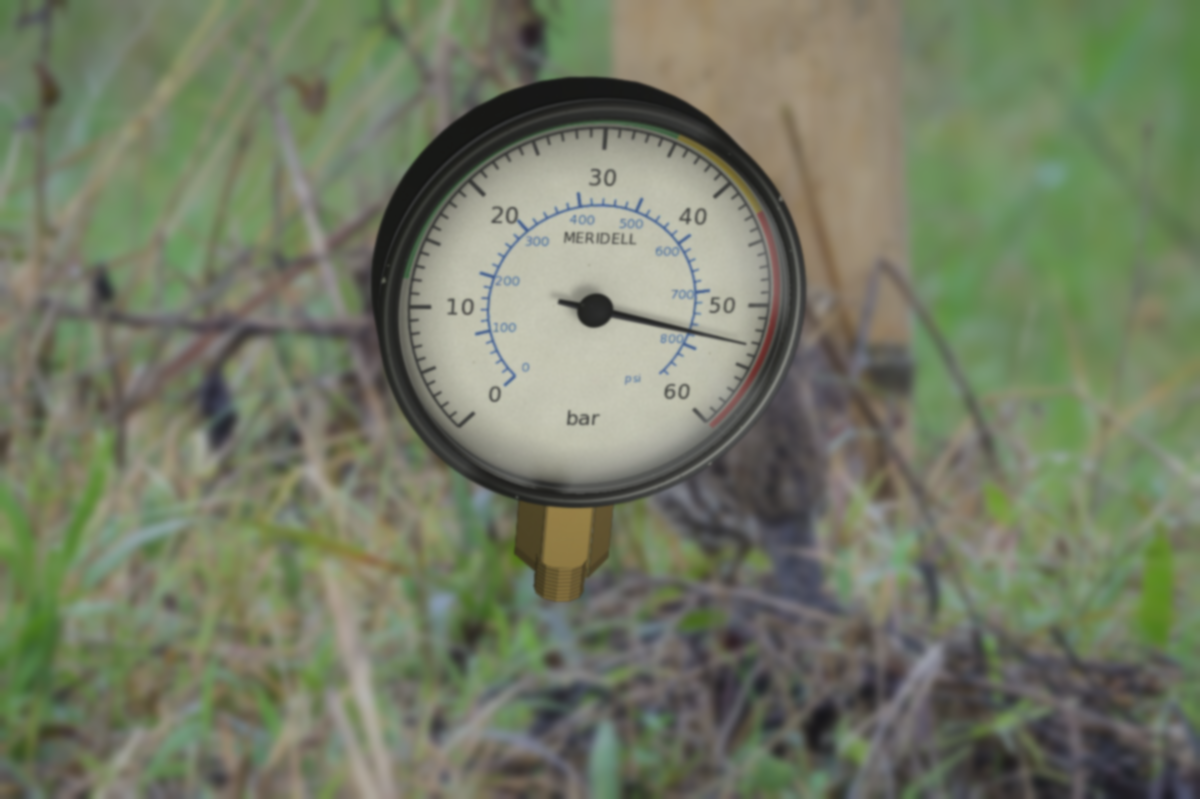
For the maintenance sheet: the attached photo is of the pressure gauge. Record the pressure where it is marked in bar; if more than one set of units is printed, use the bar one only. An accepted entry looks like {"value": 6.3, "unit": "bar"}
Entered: {"value": 53, "unit": "bar"}
